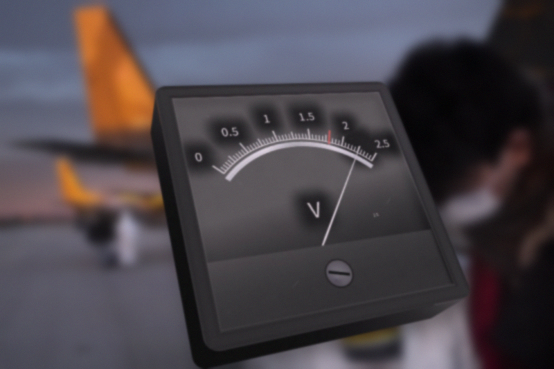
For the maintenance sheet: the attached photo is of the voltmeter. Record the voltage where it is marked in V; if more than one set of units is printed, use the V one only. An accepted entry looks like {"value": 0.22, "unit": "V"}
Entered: {"value": 2.25, "unit": "V"}
